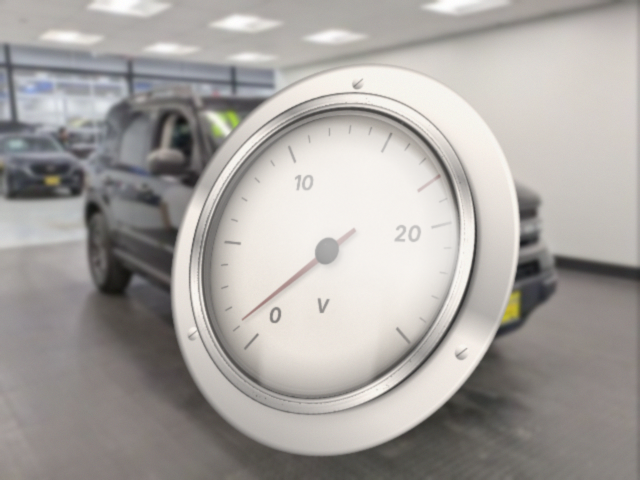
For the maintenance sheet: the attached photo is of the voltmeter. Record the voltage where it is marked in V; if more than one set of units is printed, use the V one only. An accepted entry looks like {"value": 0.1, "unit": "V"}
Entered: {"value": 1, "unit": "V"}
